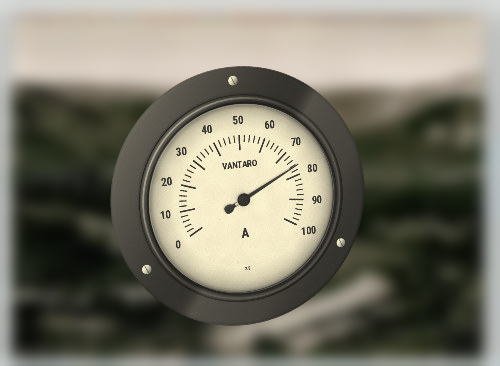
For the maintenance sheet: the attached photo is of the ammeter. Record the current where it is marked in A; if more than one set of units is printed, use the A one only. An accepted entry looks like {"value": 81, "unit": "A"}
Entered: {"value": 76, "unit": "A"}
